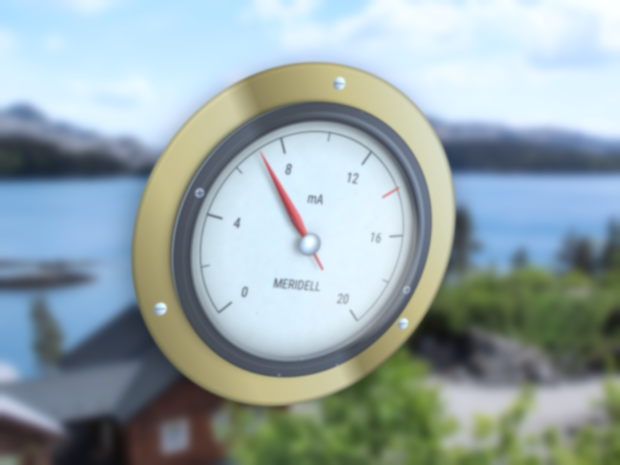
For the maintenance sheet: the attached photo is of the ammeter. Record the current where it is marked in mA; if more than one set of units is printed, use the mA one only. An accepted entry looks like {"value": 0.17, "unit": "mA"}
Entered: {"value": 7, "unit": "mA"}
